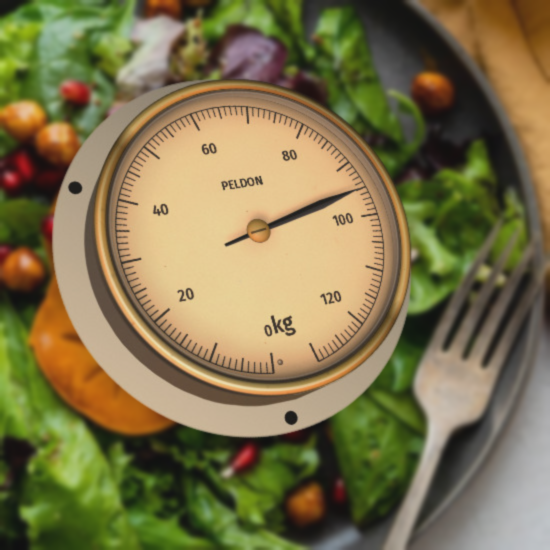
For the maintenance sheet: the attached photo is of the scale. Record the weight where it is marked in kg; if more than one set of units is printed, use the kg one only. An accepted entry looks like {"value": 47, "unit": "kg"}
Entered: {"value": 95, "unit": "kg"}
